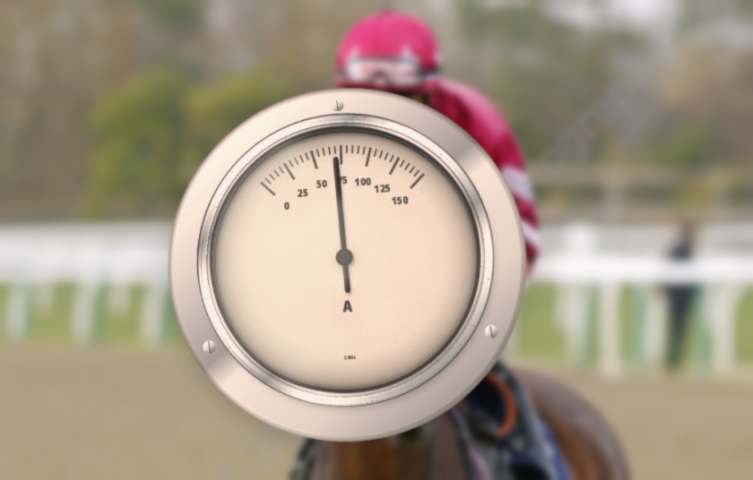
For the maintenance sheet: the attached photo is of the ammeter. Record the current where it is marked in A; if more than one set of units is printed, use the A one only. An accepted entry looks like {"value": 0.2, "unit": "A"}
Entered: {"value": 70, "unit": "A"}
